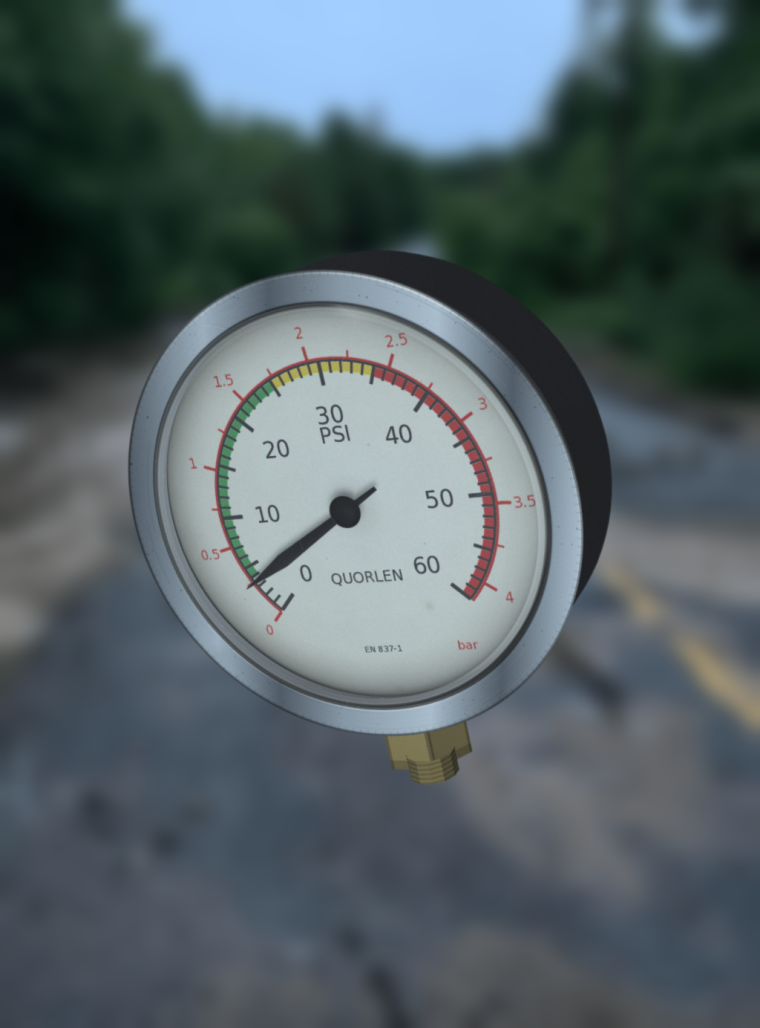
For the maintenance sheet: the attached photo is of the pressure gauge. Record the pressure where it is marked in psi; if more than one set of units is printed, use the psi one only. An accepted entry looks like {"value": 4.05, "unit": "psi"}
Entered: {"value": 3.5, "unit": "psi"}
